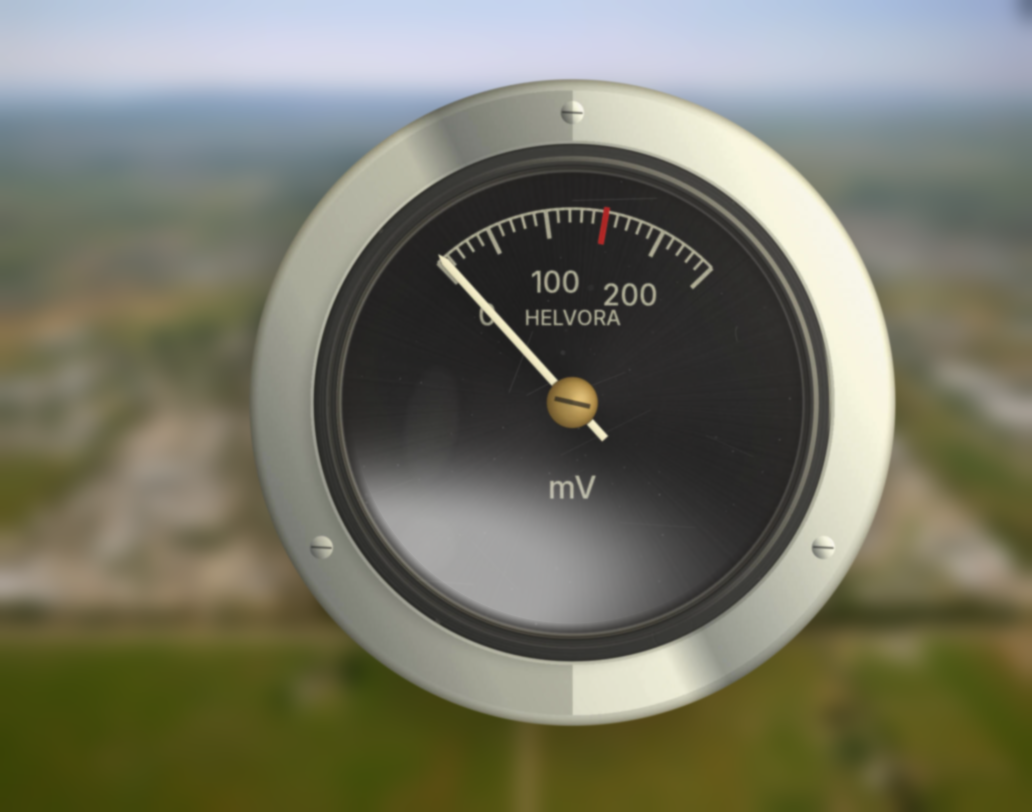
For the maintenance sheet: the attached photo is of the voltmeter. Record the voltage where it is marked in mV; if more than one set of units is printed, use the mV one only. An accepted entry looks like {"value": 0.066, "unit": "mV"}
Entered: {"value": 5, "unit": "mV"}
